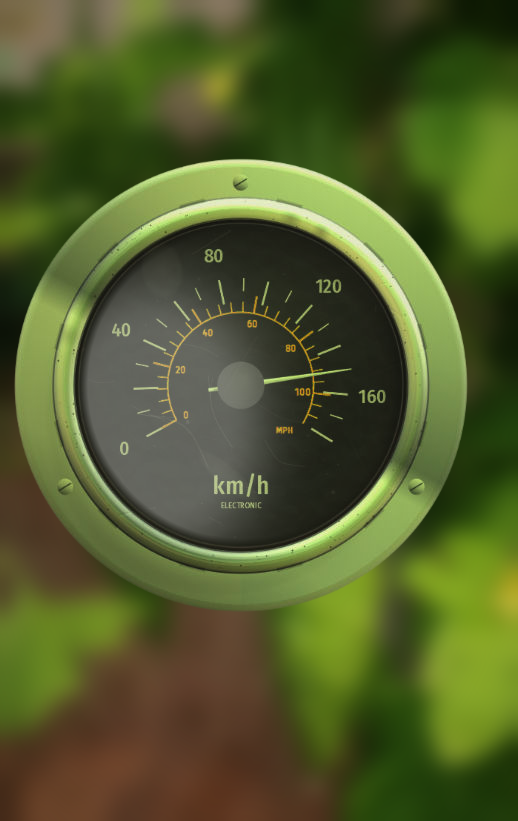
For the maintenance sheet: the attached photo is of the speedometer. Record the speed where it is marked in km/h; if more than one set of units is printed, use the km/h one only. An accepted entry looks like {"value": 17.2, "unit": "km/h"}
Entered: {"value": 150, "unit": "km/h"}
